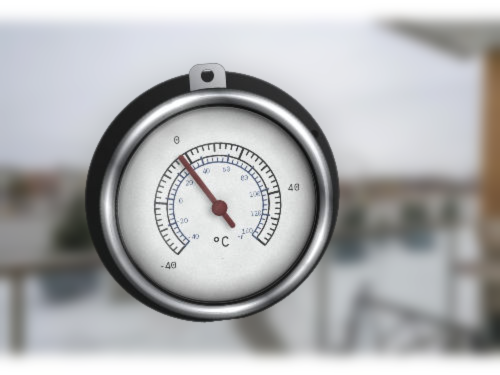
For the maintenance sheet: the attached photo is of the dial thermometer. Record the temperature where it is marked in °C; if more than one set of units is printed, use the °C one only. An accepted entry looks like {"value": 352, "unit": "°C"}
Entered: {"value": -2, "unit": "°C"}
